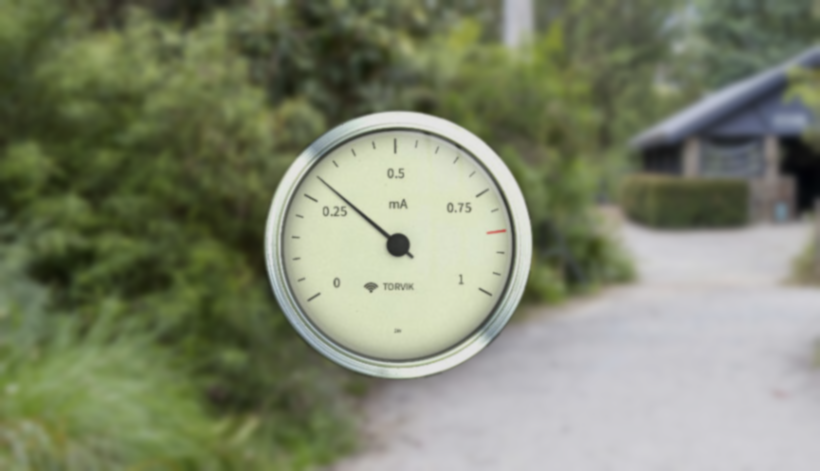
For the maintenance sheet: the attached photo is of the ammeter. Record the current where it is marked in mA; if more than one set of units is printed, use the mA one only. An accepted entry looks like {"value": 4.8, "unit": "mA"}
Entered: {"value": 0.3, "unit": "mA"}
